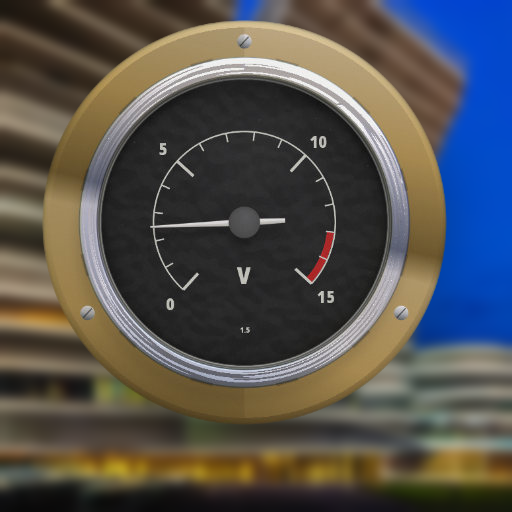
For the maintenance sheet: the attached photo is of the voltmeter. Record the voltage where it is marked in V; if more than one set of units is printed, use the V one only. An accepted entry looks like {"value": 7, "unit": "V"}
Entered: {"value": 2.5, "unit": "V"}
